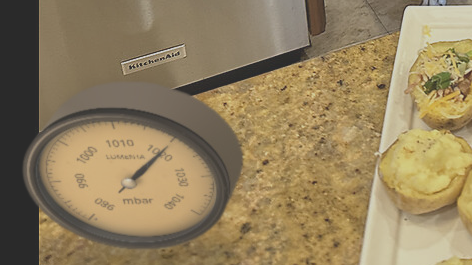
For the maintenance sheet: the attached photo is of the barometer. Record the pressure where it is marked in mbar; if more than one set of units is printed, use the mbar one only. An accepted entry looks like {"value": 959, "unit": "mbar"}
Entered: {"value": 1020, "unit": "mbar"}
